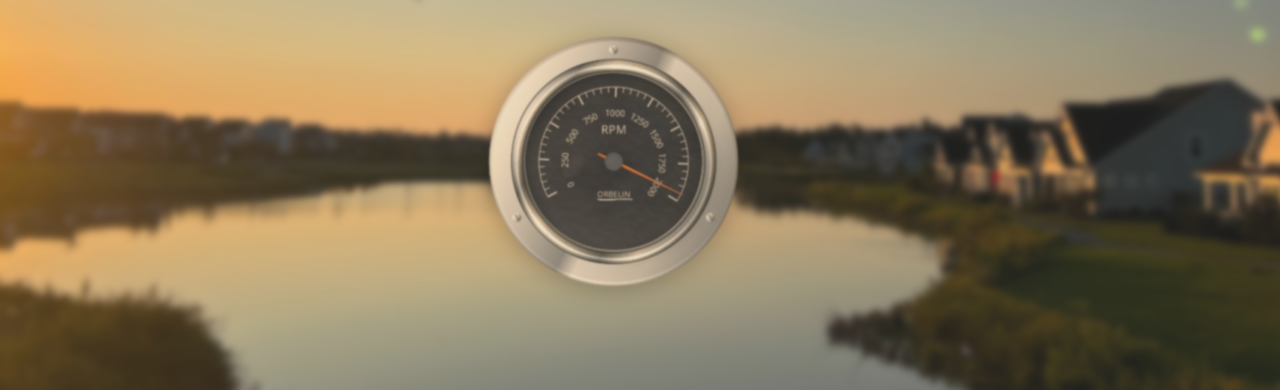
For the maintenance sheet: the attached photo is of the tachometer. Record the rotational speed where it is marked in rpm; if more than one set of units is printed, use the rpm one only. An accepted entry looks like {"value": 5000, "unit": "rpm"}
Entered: {"value": 1950, "unit": "rpm"}
